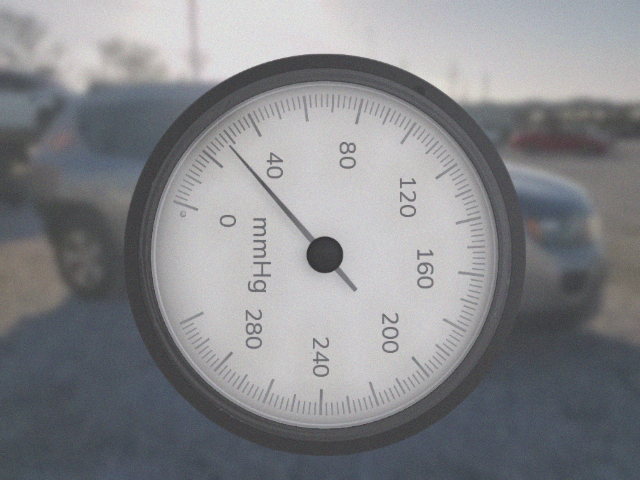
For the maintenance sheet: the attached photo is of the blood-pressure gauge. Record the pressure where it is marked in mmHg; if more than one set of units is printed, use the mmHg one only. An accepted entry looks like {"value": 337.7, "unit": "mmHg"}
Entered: {"value": 28, "unit": "mmHg"}
